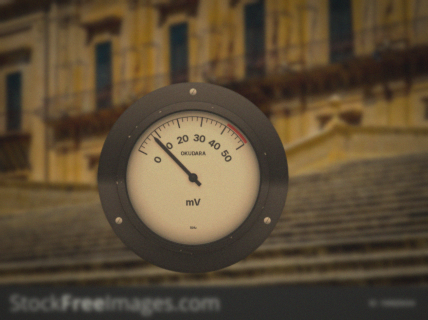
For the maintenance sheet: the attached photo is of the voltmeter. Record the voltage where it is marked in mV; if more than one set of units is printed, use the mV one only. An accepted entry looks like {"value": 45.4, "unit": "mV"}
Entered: {"value": 8, "unit": "mV"}
